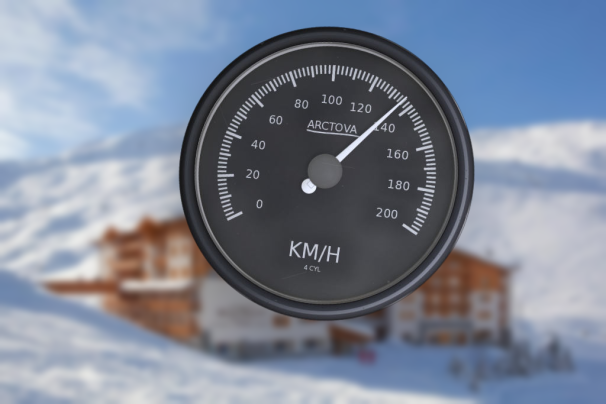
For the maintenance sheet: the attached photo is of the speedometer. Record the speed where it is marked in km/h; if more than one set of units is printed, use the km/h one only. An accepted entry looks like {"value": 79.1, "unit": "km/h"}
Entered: {"value": 136, "unit": "km/h"}
